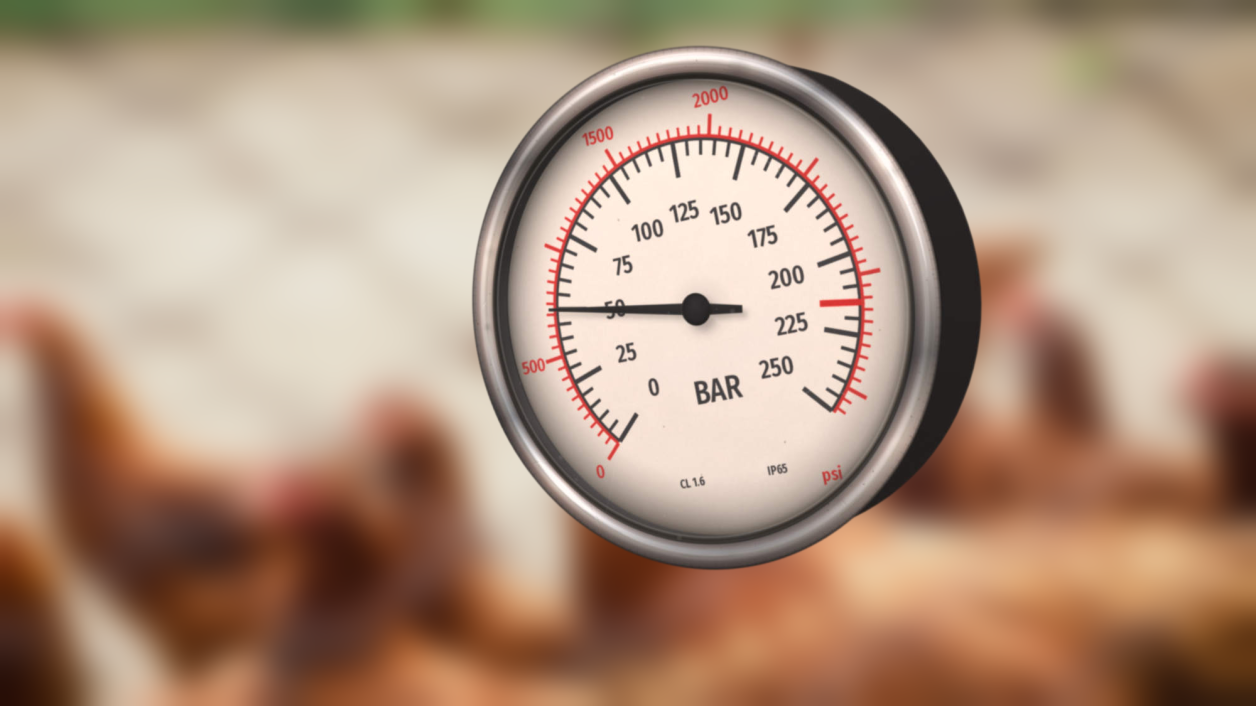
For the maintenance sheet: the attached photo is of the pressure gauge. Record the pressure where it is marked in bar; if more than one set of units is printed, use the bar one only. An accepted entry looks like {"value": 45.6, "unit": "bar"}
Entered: {"value": 50, "unit": "bar"}
